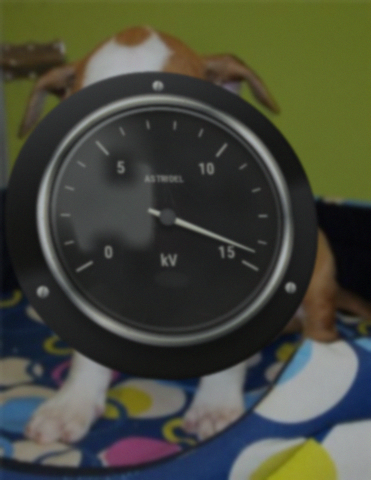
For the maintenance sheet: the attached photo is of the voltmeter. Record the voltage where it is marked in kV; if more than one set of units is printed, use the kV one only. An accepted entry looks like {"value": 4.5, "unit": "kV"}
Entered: {"value": 14.5, "unit": "kV"}
